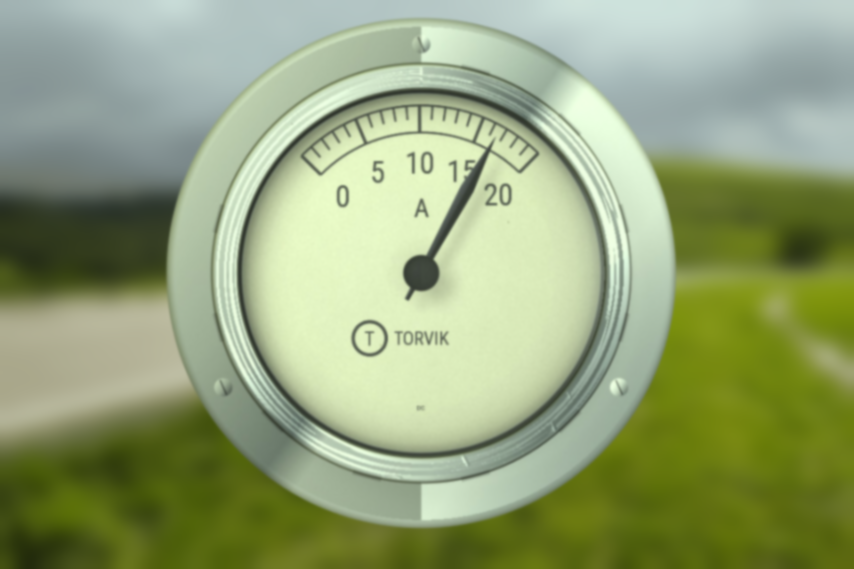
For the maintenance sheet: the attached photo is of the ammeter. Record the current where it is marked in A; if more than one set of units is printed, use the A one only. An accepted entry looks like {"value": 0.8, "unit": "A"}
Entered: {"value": 16.5, "unit": "A"}
